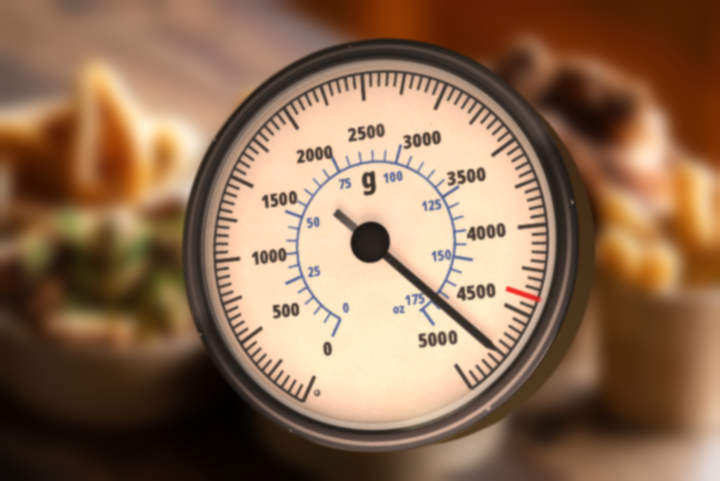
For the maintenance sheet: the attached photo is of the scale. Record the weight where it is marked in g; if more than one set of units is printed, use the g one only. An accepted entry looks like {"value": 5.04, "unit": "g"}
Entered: {"value": 4750, "unit": "g"}
